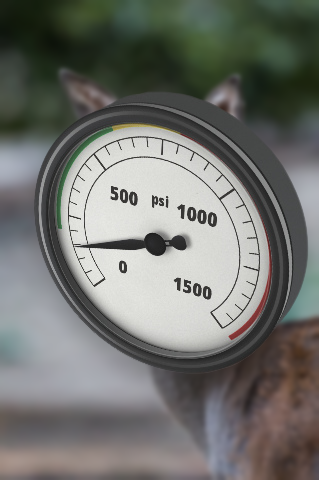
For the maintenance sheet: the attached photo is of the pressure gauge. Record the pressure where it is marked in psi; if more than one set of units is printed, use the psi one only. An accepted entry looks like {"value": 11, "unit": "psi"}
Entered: {"value": 150, "unit": "psi"}
